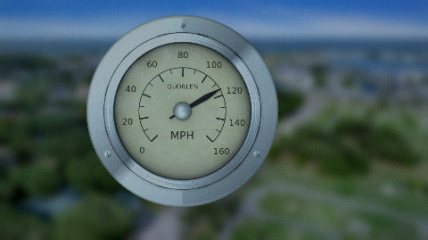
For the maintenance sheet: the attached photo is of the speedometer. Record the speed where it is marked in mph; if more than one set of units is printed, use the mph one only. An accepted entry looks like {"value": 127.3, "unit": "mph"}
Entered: {"value": 115, "unit": "mph"}
